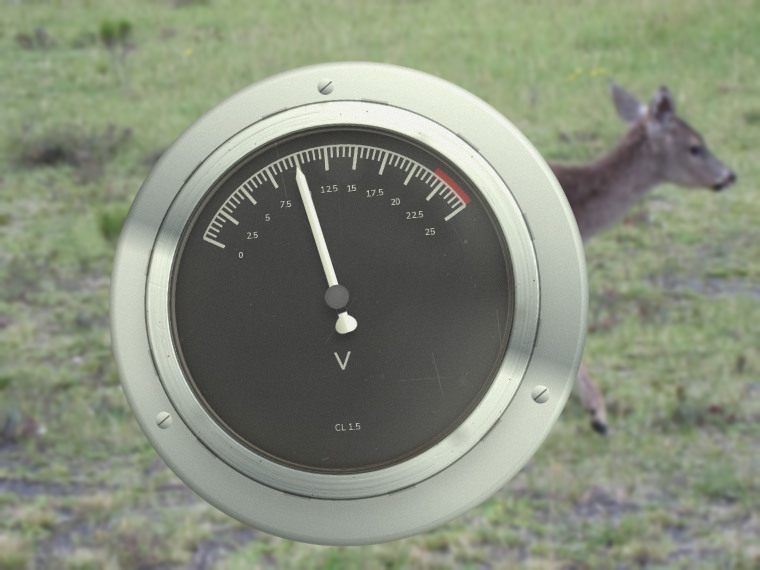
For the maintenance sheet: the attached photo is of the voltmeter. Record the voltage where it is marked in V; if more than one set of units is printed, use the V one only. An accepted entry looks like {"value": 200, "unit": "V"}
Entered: {"value": 10, "unit": "V"}
